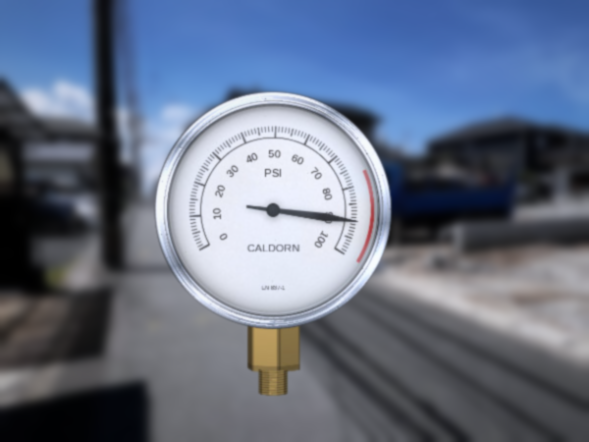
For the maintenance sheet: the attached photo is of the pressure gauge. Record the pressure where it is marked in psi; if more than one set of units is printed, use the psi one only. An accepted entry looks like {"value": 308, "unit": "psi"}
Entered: {"value": 90, "unit": "psi"}
